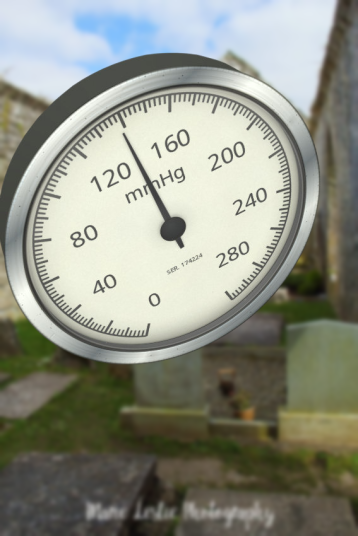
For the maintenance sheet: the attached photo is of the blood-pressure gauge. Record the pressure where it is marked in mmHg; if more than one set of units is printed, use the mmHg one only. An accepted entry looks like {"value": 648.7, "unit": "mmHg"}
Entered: {"value": 138, "unit": "mmHg"}
